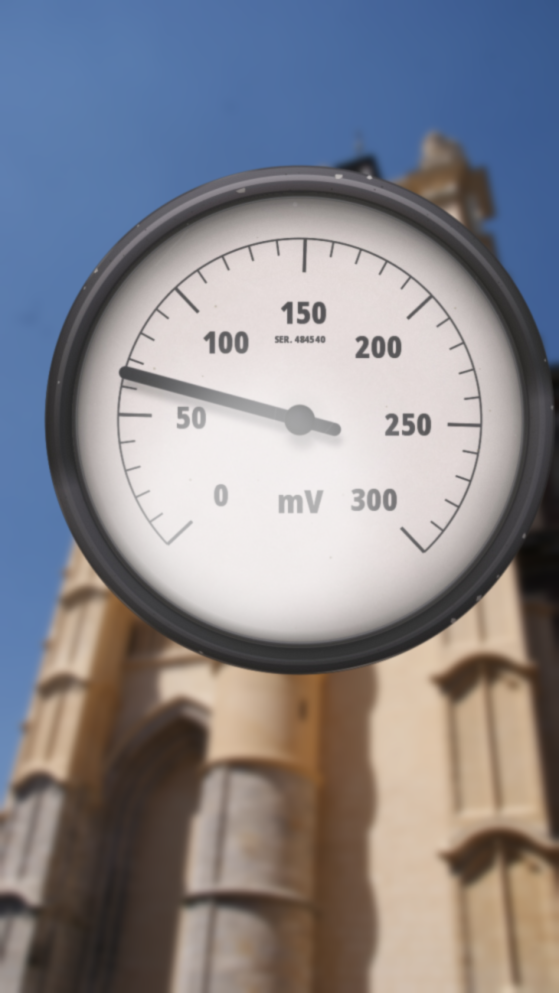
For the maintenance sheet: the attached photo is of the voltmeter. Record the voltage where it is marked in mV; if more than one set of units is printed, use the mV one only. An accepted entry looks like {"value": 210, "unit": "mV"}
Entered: {"value": 65, "unit": "mV"}
